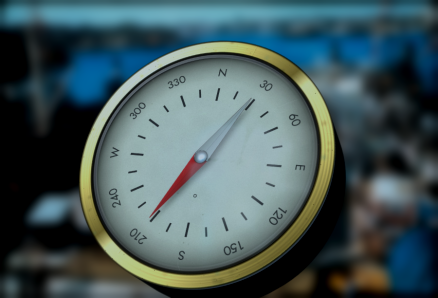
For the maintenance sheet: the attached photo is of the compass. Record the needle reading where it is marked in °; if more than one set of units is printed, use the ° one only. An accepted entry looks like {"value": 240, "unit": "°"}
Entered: {"value": 210, "unit": "°"}
